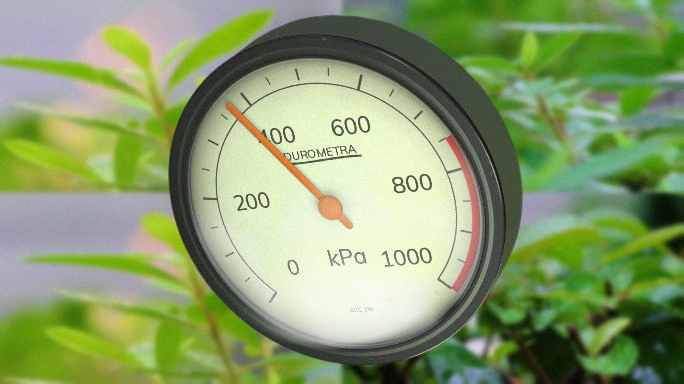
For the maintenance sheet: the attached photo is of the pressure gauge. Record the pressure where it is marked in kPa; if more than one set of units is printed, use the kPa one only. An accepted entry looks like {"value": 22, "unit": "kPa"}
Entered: {"value": 375, "unit": "kPa"}
